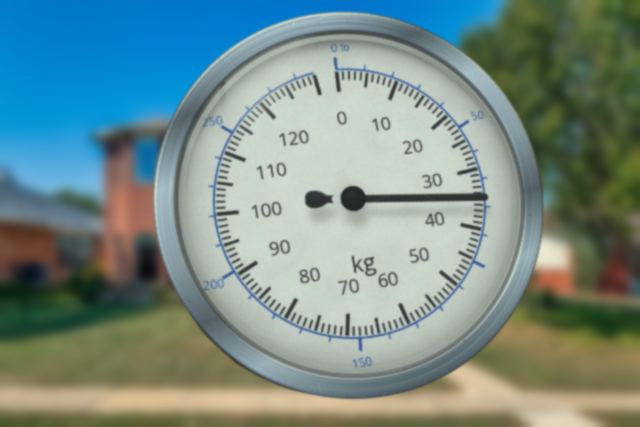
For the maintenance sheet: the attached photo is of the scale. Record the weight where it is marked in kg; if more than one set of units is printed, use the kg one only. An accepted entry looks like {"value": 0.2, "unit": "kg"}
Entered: {"value": 35, "unit": "kg"}
